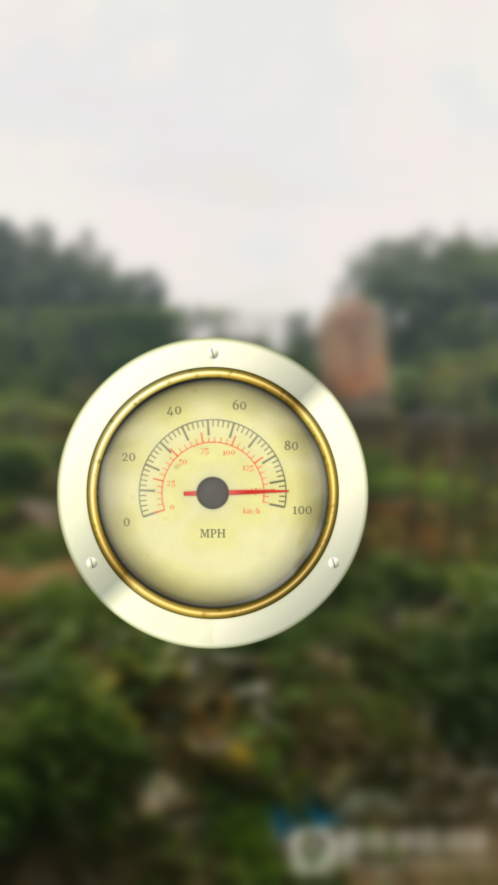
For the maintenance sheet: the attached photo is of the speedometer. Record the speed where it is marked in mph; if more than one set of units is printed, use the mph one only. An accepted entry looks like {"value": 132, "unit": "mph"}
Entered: {"value": 94, "unit": "mph"}
